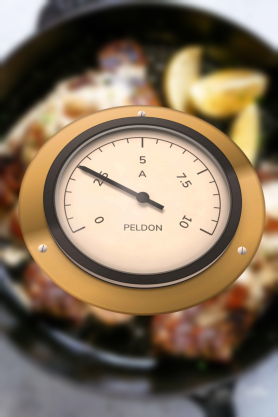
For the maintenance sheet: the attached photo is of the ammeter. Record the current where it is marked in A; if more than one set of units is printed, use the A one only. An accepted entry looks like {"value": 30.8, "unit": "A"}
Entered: {"value": 2.5, "unit": "A"}
